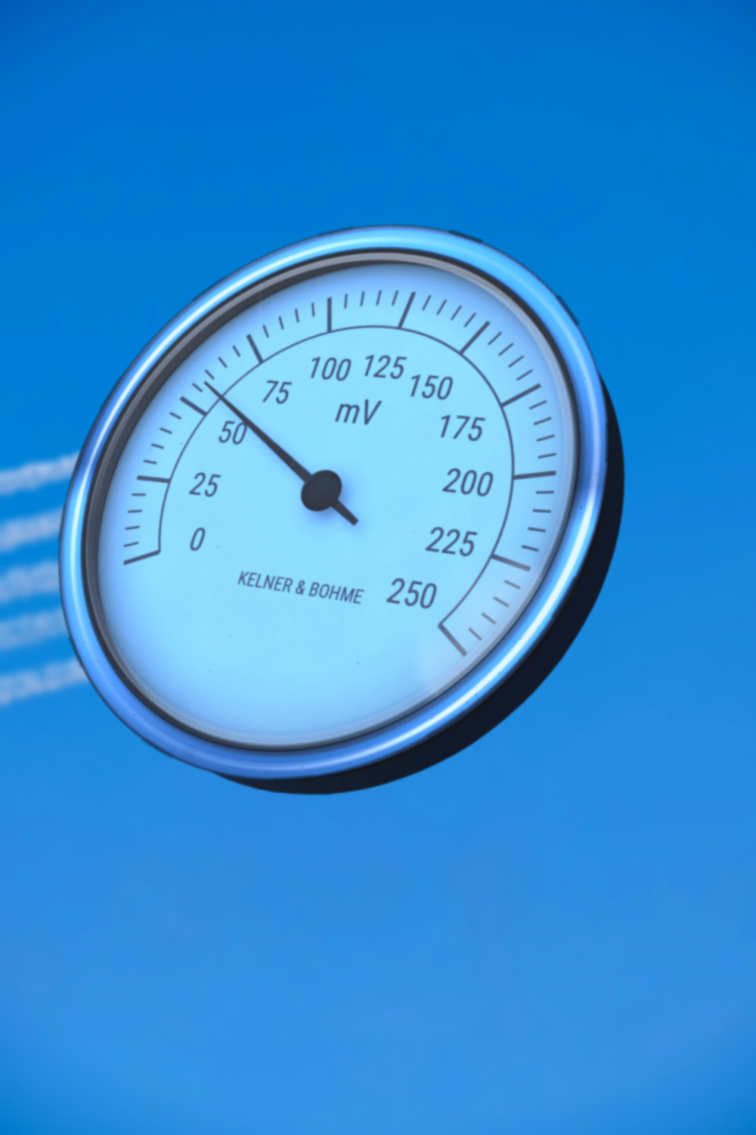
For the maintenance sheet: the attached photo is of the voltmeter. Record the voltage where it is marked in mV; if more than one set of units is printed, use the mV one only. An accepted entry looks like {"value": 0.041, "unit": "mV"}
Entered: {"value": 57.5, "unit": "mV"}
